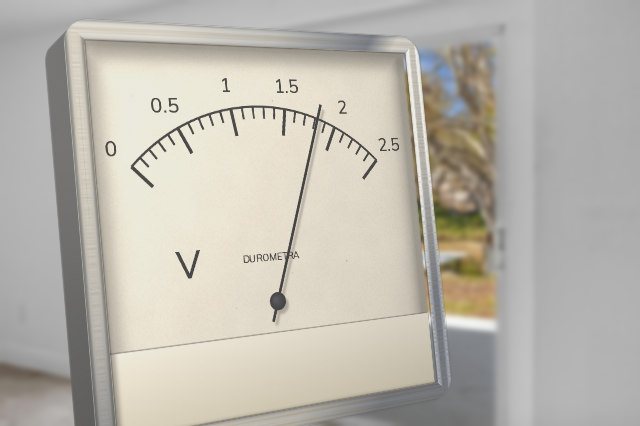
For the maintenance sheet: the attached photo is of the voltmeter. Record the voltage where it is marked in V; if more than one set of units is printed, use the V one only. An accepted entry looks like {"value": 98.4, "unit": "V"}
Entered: {"value": 1.8, "unit": "V"}
